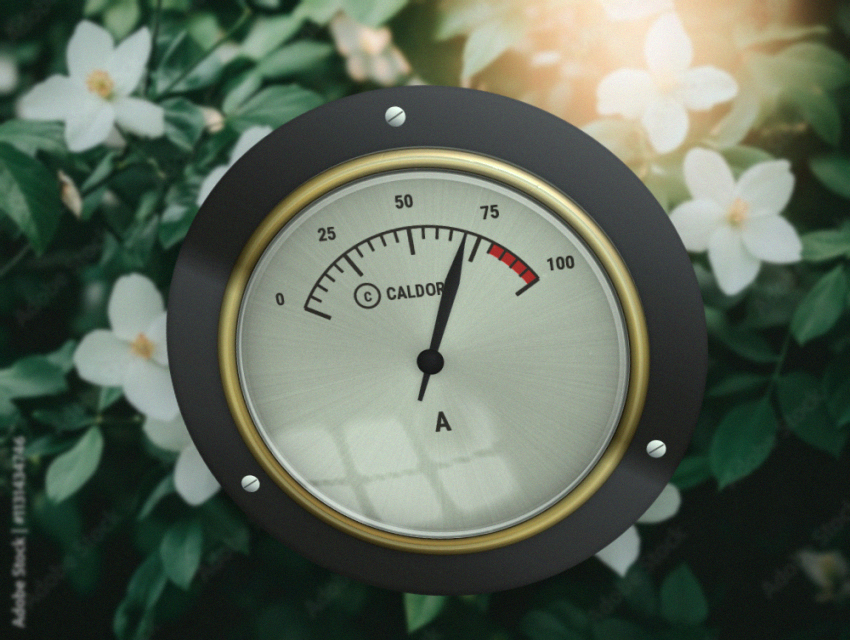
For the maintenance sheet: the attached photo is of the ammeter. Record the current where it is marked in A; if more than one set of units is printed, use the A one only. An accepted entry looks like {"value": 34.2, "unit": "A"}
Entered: {"value": 70, "unit": "A"}
